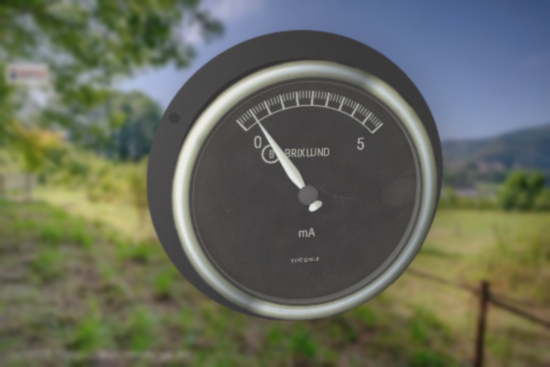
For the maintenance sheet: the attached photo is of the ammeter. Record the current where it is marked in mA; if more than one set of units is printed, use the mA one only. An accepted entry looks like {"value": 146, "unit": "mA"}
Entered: {"value": 0.5, "unit": "mA"}
